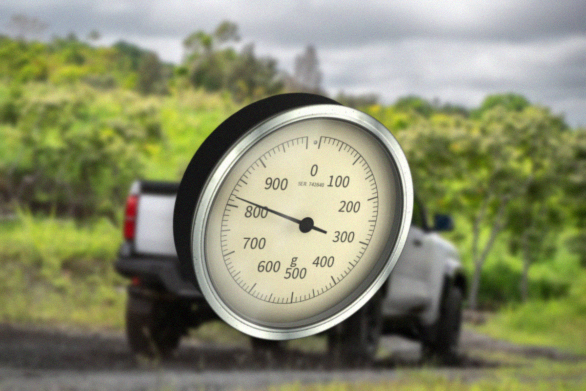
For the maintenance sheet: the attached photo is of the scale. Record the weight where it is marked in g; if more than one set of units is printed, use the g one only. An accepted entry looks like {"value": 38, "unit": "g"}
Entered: {"value": 820, "unit": "g"}
